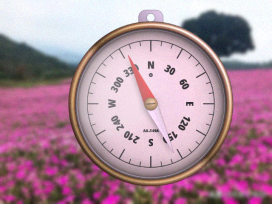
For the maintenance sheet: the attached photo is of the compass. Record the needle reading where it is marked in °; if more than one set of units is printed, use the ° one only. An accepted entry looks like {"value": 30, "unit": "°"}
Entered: {"value": 335, "unit": "°"}
